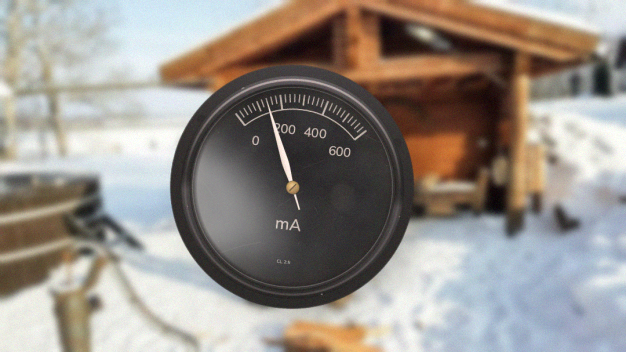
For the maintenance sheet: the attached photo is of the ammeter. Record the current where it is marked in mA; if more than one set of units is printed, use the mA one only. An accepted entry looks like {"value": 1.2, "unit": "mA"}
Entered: {"value": 140, "unit": "mA"}
